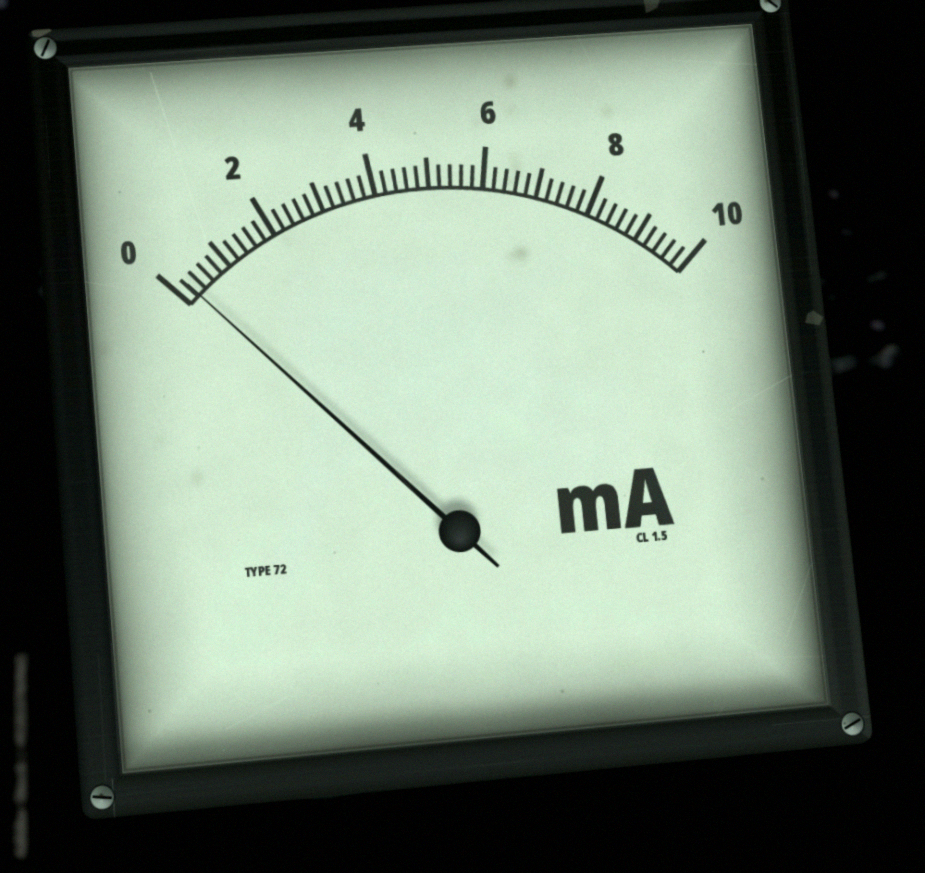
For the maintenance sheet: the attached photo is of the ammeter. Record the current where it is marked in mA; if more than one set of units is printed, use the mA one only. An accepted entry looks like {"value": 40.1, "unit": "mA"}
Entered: {"value": 0.2, "unit": "mA"}
